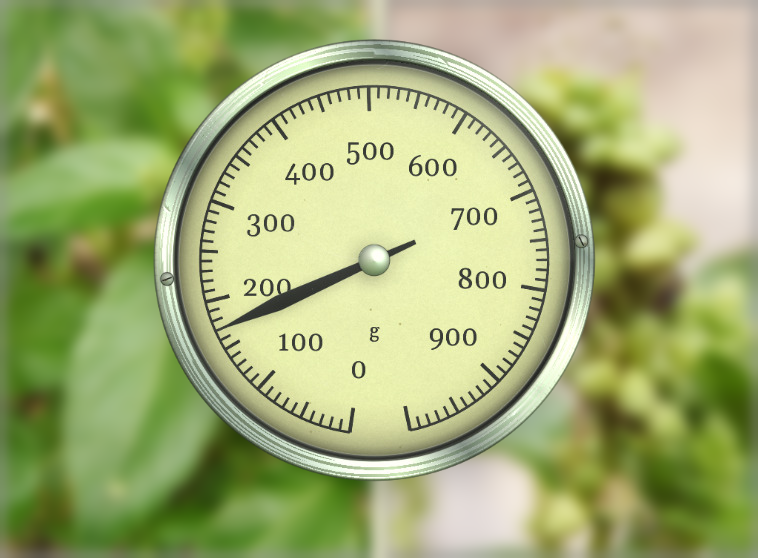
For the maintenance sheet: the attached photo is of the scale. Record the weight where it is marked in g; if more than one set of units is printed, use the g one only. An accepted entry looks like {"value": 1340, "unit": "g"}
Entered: {"value": 170, "unit": "g"}
